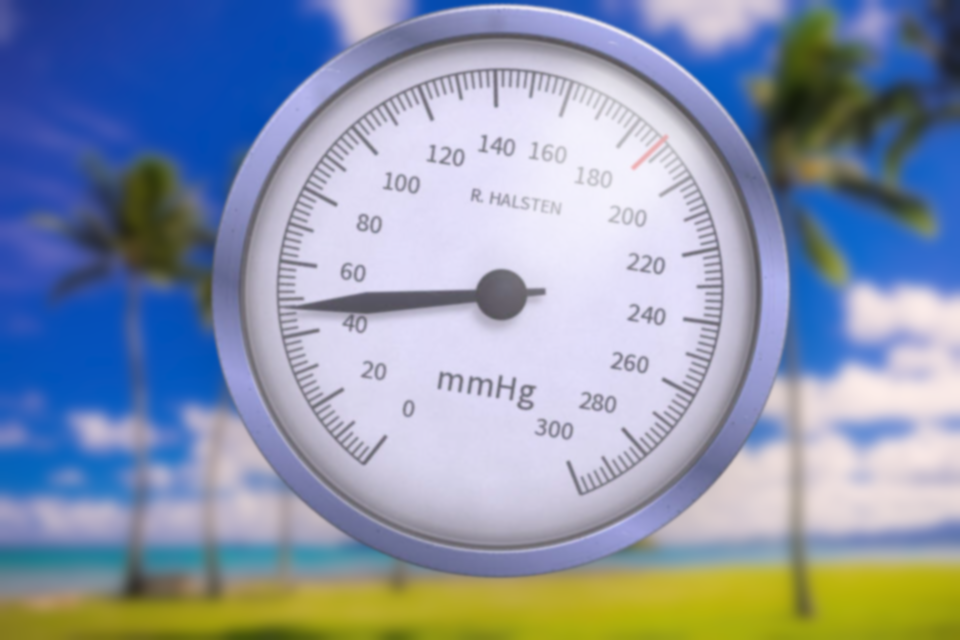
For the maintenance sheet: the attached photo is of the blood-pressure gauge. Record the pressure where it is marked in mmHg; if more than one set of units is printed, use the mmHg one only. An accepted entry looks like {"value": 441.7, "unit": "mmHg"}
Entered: {"value": 48, "unit": "mmHg"}
